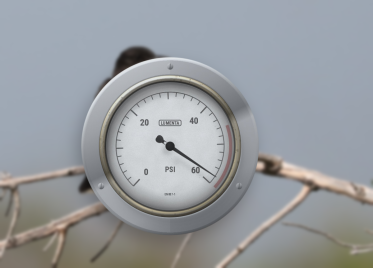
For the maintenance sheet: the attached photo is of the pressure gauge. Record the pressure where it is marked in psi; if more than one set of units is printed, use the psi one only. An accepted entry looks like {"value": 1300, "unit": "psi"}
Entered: {"value": 58, "unit": "psi"}
